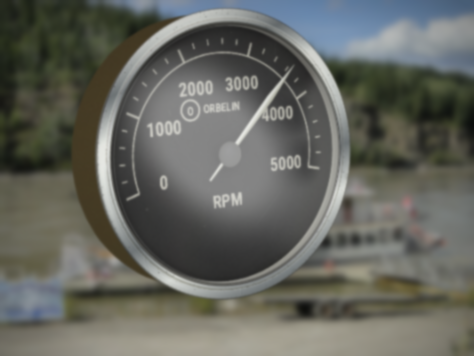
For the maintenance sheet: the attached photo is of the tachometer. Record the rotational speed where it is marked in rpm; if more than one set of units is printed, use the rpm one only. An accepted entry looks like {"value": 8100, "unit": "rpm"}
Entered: {"value": 3600, "unit": "rpm"}
